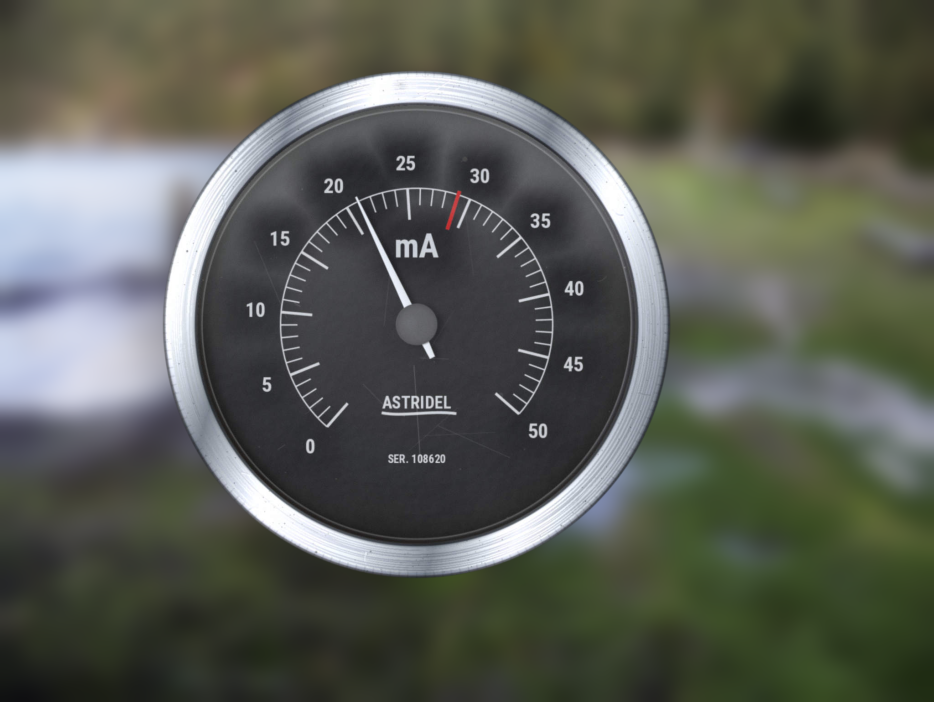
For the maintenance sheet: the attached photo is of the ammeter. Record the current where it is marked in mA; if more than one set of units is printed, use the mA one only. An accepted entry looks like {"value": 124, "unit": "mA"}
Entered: {"value": 21, "unit": "mA"}
